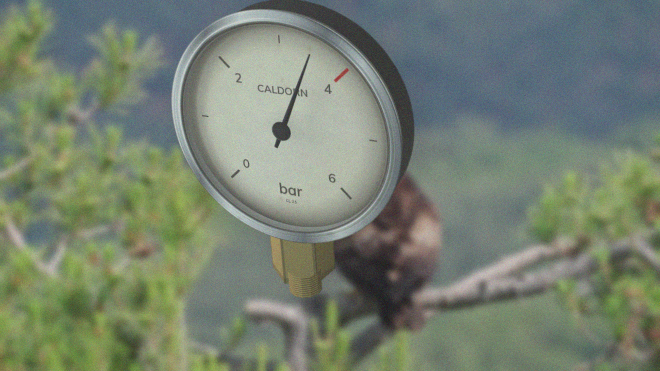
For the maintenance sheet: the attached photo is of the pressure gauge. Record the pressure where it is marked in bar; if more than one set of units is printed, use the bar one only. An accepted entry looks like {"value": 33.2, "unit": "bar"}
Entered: {"value": 3.5, "unit": "bar"}
